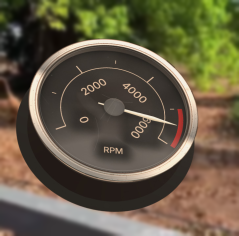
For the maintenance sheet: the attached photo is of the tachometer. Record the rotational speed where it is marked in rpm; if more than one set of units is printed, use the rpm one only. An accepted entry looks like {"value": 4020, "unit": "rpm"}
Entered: {"value": 5500, "unit": "rpm"}
